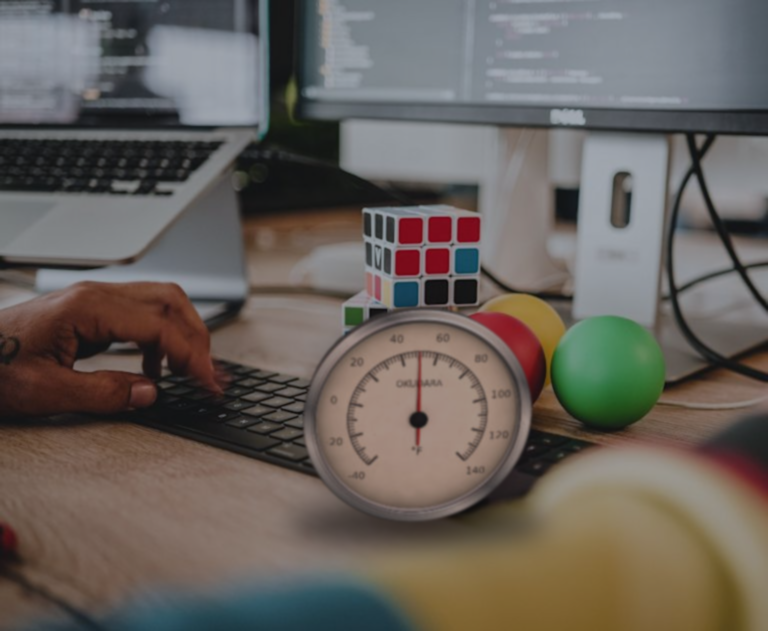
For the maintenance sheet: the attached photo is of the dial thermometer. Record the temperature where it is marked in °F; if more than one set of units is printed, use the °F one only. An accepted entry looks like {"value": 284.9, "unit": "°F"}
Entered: {"value": 50, "unit": "°F"}
